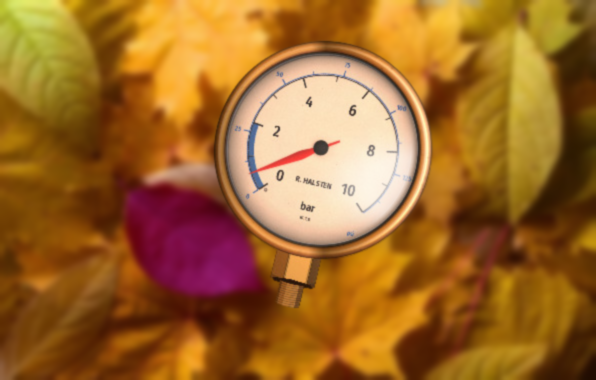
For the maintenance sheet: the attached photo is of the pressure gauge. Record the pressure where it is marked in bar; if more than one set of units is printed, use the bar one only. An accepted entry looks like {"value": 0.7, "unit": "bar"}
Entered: {"value": 0.5, "unit": "bar"}
